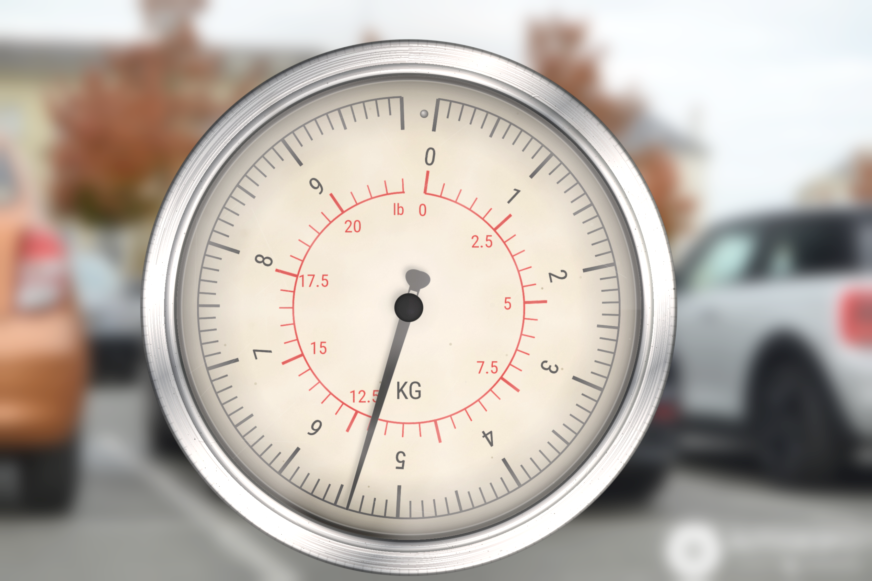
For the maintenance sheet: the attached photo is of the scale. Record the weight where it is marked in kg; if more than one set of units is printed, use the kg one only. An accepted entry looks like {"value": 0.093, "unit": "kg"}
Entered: {"value": 5.4, "unit": "kg"}
